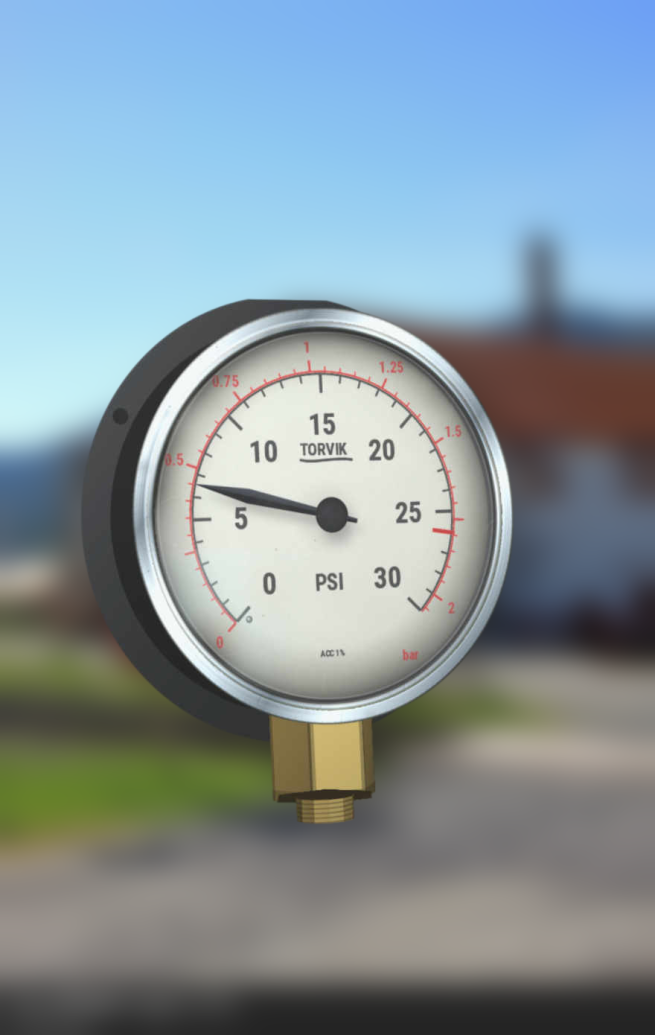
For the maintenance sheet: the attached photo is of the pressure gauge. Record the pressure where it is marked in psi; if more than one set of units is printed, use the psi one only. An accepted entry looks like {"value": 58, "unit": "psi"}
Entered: {"value": 6.5, "unit": "psi"}
